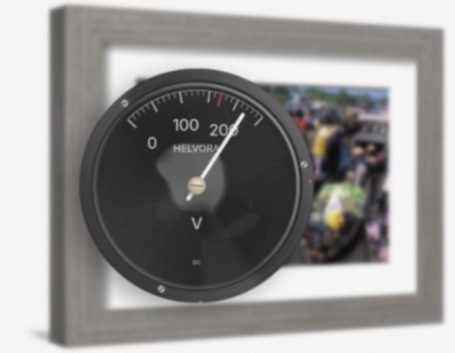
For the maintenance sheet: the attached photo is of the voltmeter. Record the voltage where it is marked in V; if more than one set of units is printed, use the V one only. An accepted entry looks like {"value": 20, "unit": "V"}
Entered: {"value": 220, "unit": "V"}
